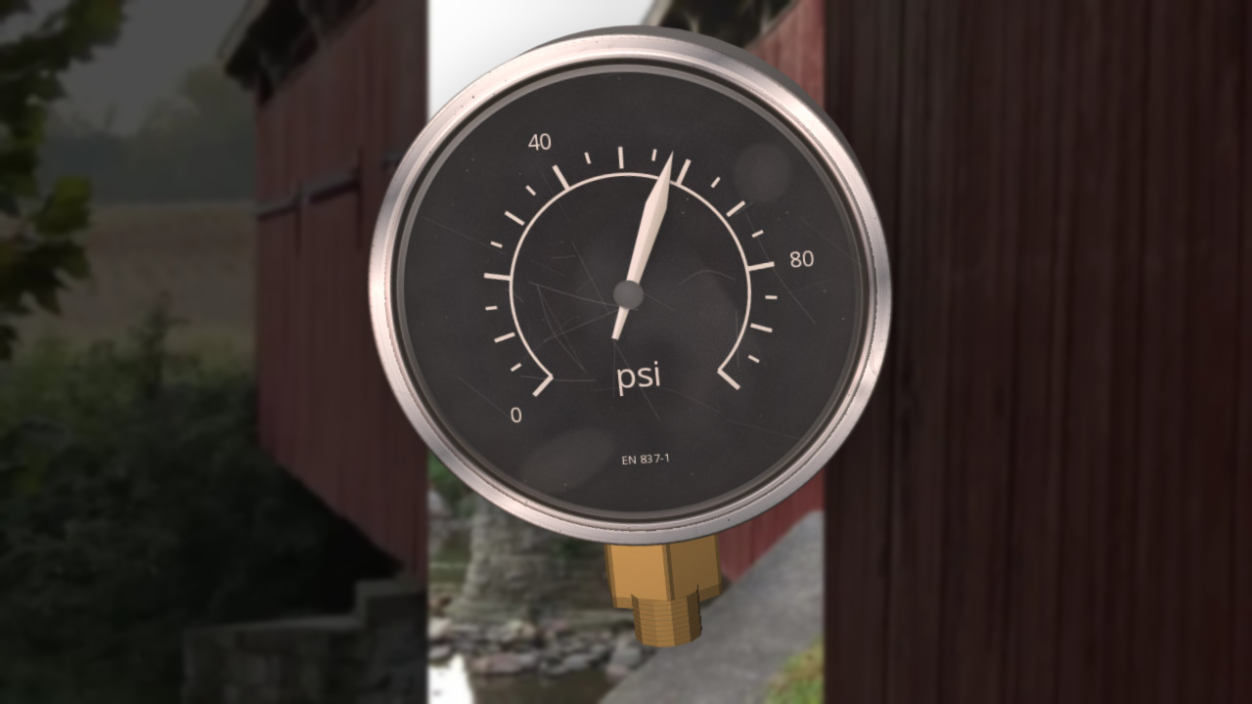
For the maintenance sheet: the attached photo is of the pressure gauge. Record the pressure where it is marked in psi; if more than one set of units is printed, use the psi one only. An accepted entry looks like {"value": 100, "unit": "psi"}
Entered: {"value": 57.5, "unit": "psi"}
